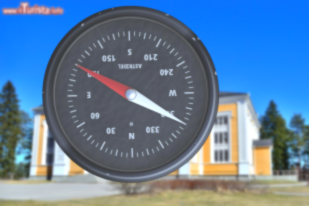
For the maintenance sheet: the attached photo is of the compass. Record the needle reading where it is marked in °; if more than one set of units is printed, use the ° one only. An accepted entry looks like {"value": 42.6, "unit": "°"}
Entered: {"value": 120, "unit": "°"}
